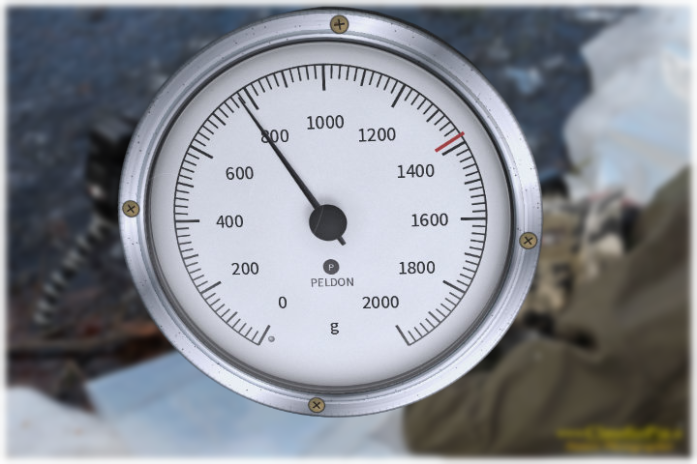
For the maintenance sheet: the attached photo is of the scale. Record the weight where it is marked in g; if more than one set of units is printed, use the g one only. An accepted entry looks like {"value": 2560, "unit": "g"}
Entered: {"value": 780, "unit": "g"}
